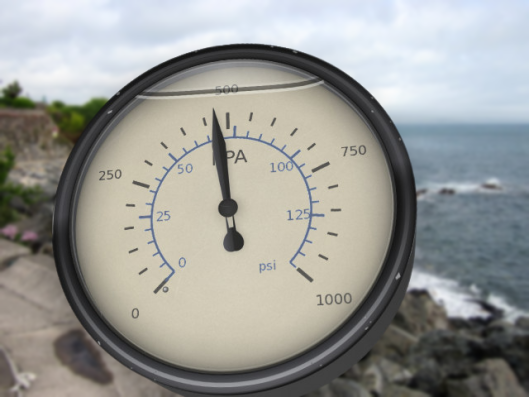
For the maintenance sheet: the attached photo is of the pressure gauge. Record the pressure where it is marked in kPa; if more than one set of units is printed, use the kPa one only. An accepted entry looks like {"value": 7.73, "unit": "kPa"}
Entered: {"value": 475, "unit": "kPa"}
